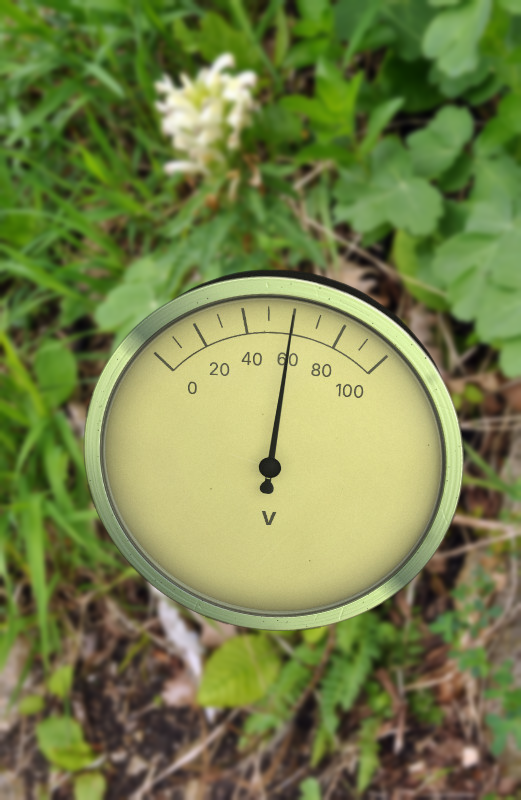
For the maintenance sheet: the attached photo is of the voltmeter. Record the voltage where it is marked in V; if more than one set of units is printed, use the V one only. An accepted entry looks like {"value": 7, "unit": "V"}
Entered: {"value": 60, "unit": "V"}
